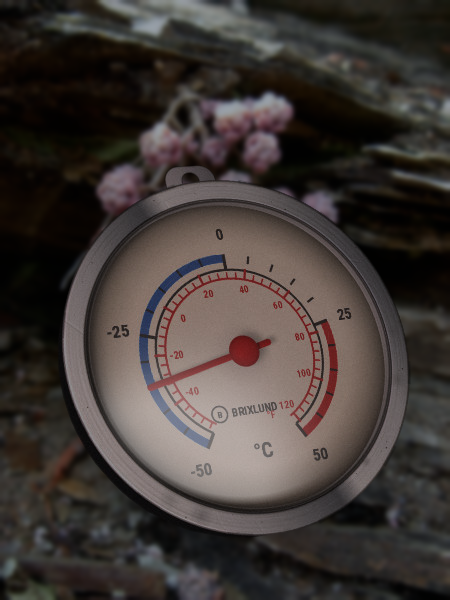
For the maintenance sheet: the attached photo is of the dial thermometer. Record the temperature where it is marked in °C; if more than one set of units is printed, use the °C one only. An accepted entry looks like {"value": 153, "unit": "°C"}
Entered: {"value": -35, "unit": "°C"}
